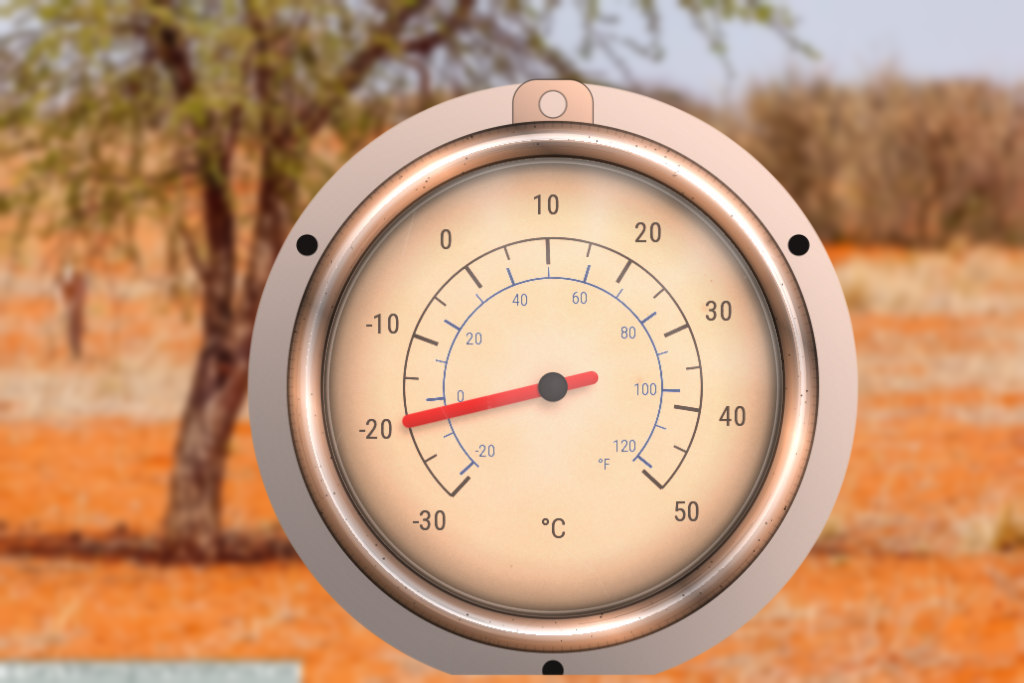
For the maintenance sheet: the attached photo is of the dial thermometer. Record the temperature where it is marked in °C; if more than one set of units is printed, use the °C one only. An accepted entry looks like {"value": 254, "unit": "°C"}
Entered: {"value": -20, "unit": "°C"}
